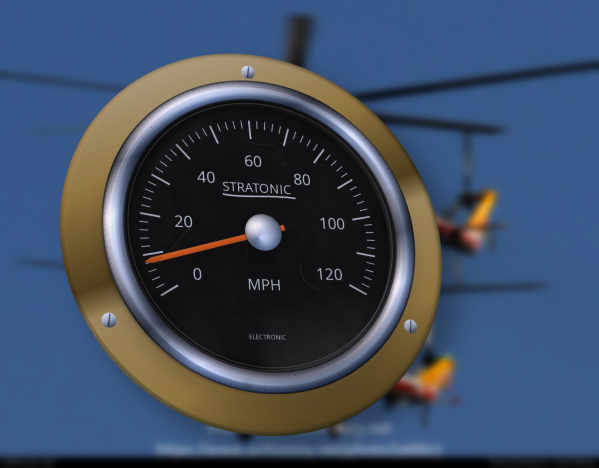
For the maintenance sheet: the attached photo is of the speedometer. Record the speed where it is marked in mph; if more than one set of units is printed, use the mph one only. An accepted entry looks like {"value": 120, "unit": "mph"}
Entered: {"value": 8, "unit": "mph"}
